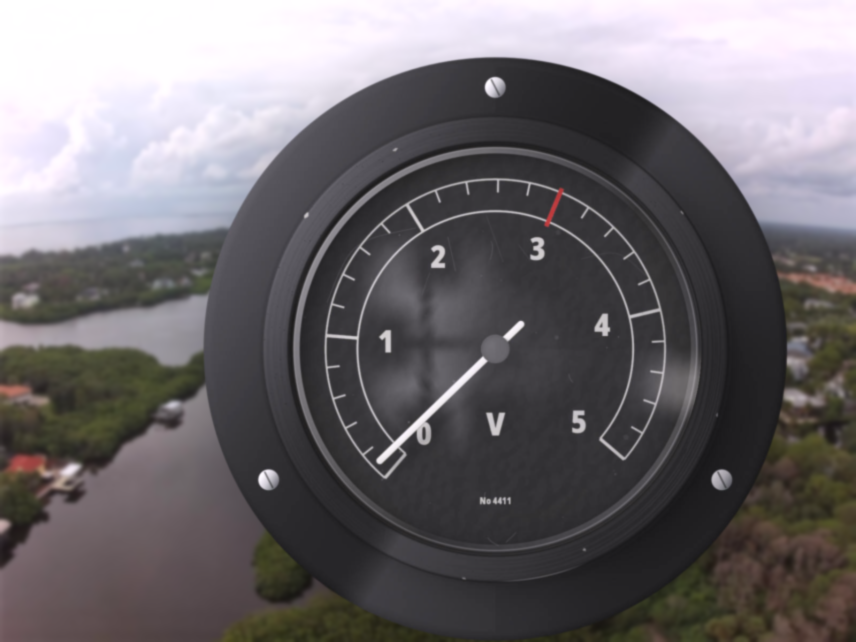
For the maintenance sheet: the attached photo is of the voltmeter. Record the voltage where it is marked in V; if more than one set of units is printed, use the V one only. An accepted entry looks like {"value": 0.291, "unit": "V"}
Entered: {"value": 0.1, "unit": "V"}
